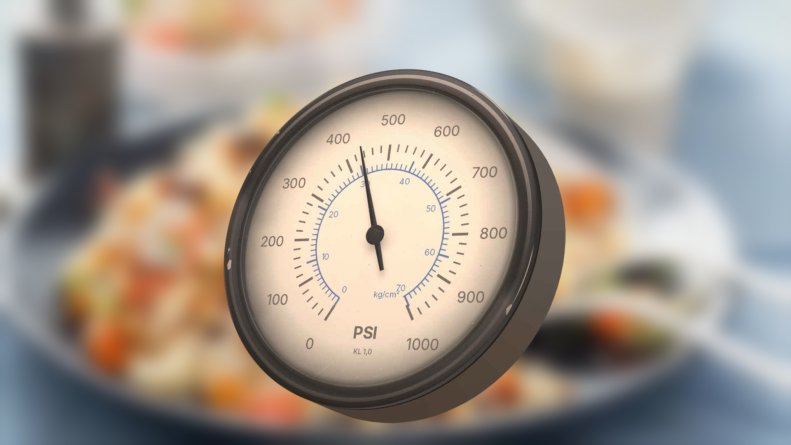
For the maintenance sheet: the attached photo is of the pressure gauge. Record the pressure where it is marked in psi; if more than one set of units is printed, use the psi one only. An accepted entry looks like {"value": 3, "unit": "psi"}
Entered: {"value": 440, "unit": "psi"}
